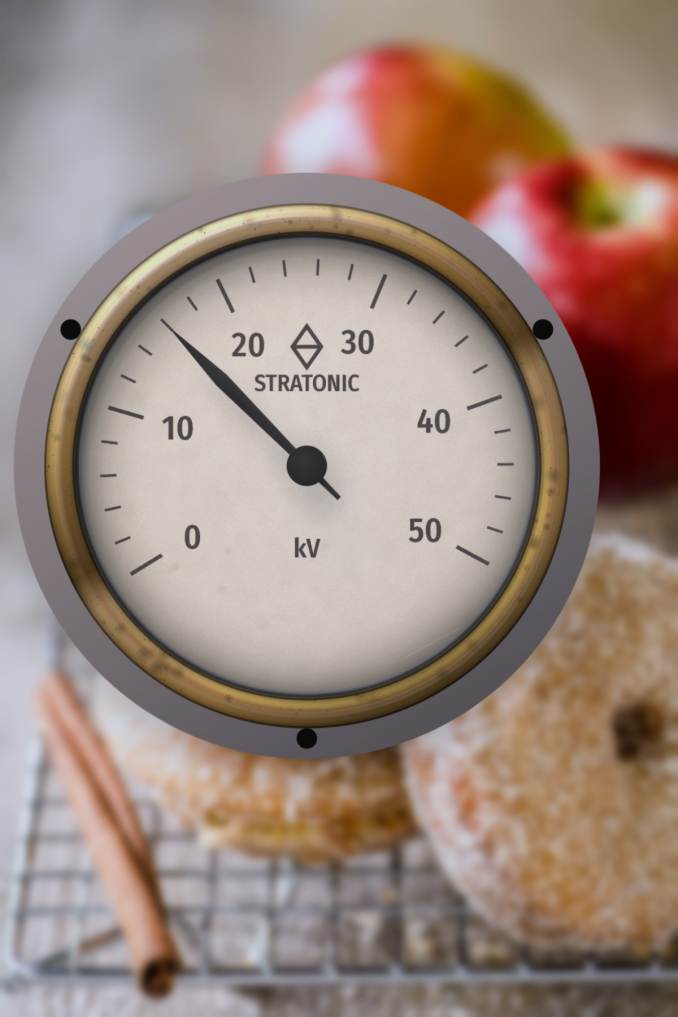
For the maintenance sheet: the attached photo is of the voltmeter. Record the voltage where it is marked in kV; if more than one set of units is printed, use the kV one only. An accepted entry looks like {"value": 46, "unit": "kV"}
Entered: {"value": 16, "unit": "kV"}
